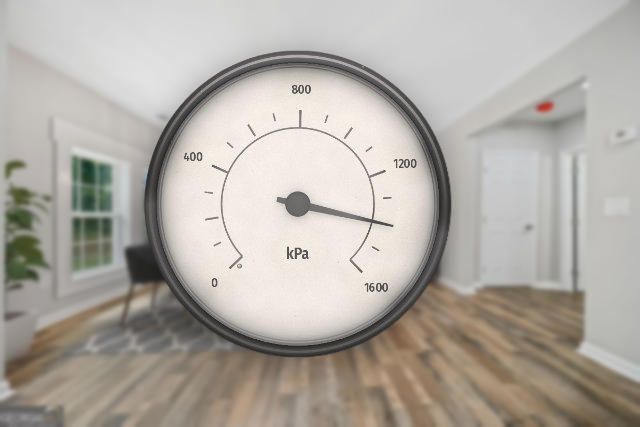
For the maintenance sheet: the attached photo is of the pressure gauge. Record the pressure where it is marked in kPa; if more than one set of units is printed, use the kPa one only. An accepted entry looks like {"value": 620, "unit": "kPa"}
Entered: {"value": 1400, "unit": "kPa"}
